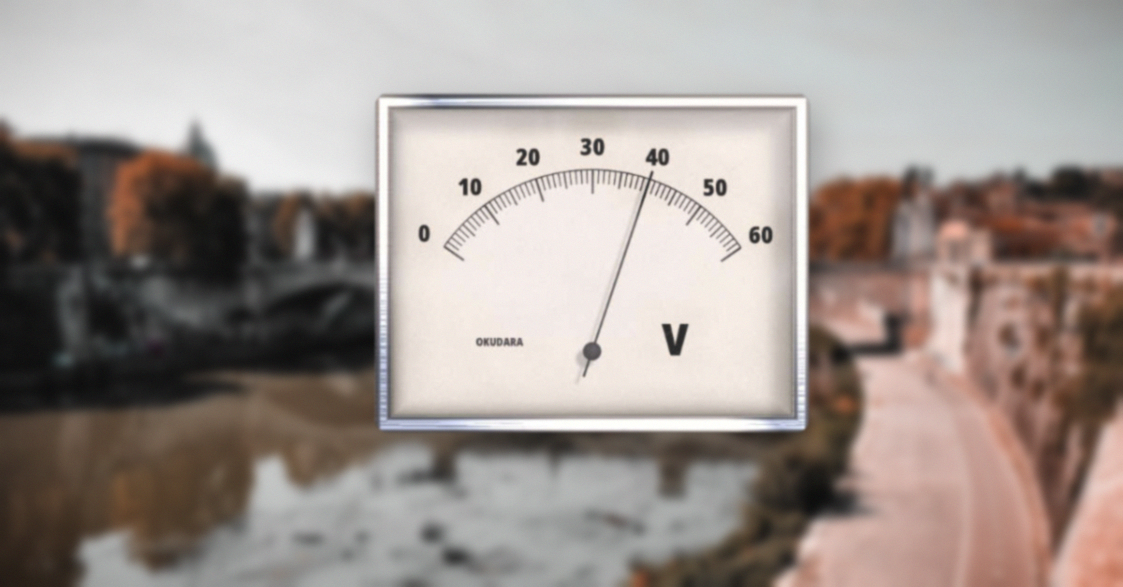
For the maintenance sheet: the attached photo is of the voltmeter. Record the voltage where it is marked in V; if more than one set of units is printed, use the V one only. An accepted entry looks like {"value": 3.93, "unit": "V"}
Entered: {"value": 40, "unit": "V"}
